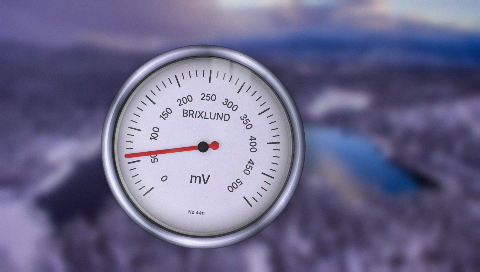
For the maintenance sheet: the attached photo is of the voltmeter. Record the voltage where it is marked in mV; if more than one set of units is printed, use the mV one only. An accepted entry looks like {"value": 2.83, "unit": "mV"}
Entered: {"value": 60, "unit": "mV"}
